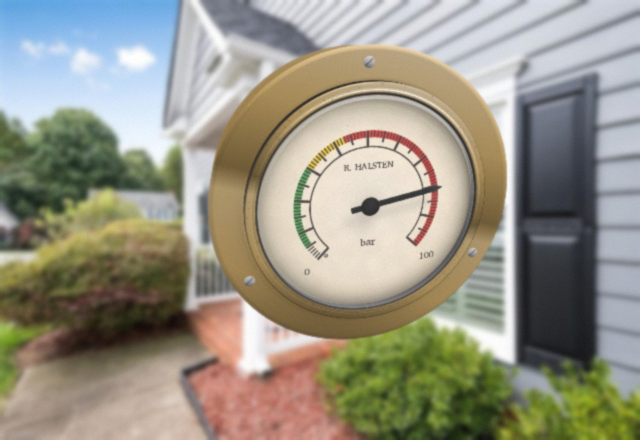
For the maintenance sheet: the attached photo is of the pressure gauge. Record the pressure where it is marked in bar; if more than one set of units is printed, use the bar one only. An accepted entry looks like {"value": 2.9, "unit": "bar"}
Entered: {"value": 80, "unit": "bar"}
